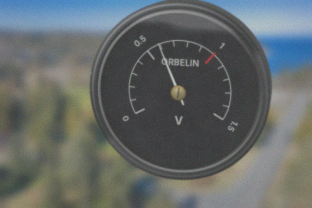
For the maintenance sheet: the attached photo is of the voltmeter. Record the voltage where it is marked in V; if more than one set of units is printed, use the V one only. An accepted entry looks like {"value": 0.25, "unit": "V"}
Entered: {"value": 0.6, "unit": "V"}
